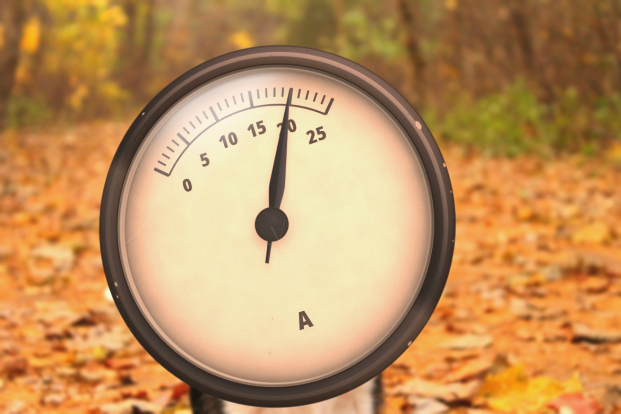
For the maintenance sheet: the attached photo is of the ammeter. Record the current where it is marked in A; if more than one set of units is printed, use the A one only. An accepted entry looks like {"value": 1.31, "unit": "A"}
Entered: {"value": 20, "unit": "A"}
